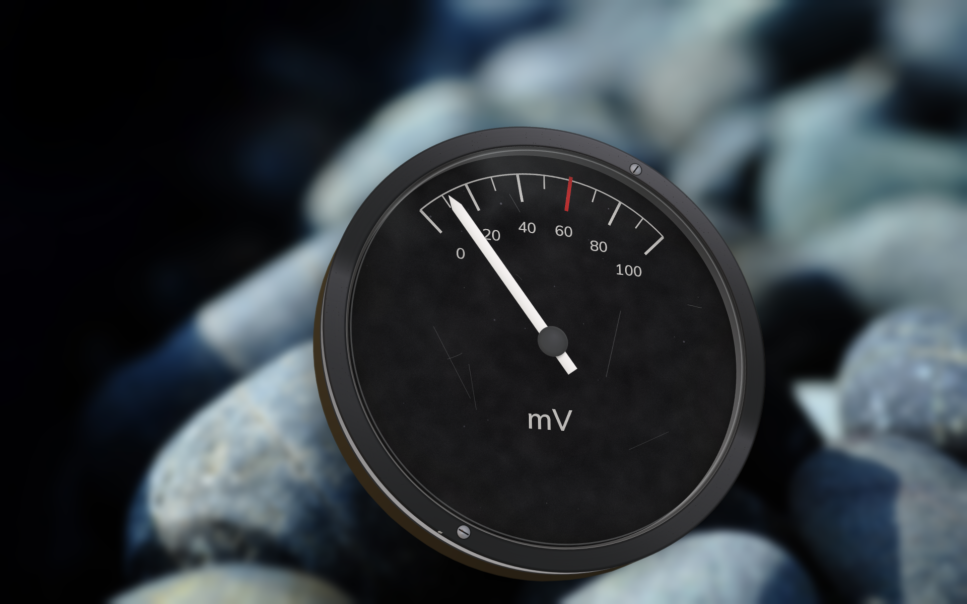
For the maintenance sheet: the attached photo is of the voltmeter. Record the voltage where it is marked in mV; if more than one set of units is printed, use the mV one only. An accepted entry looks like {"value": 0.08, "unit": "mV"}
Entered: {"value": 10, "unit": "mV"}
